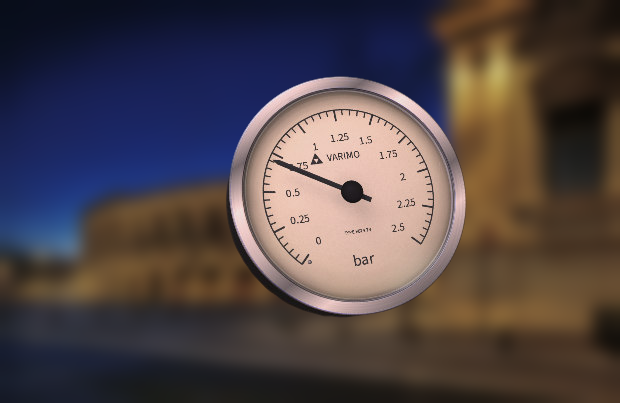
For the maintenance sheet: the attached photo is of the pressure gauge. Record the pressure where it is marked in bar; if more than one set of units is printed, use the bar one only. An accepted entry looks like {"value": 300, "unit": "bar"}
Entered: {"value": 0.7, "unit": "bar"}
